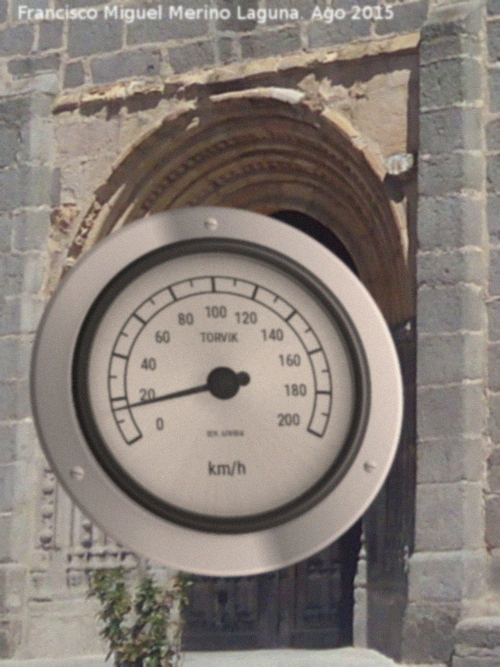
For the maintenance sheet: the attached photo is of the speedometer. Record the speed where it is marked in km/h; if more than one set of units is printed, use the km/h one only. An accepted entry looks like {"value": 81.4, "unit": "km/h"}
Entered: {"value": 15, "unit": "km/h"}
